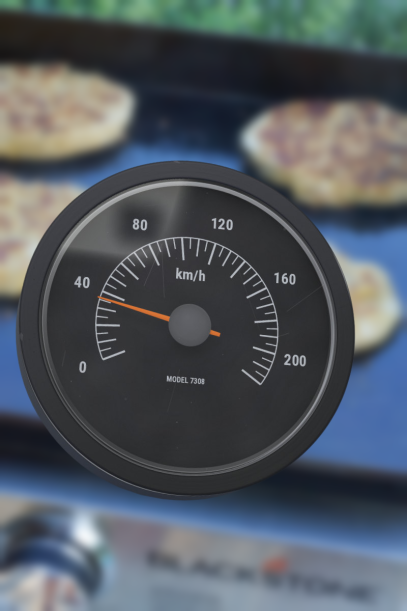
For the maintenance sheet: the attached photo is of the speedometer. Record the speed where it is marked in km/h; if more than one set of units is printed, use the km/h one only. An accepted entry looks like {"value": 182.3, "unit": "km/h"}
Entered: {"value": 35, "unit": "km/h"}
